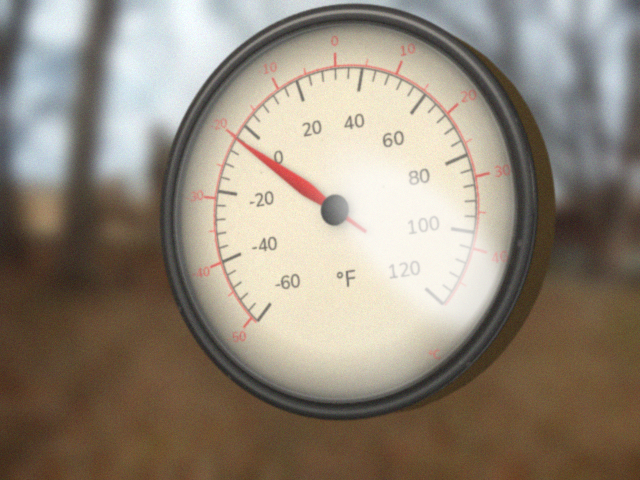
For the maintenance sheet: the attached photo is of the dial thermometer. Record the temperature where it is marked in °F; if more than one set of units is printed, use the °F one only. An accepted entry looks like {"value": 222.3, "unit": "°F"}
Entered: {"value": -4, "unit": "°F"}
